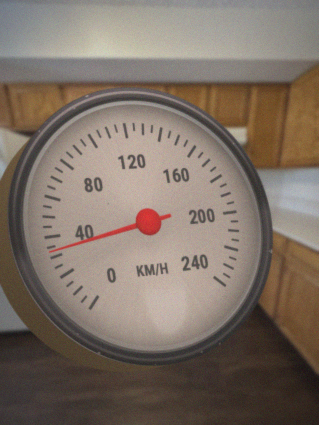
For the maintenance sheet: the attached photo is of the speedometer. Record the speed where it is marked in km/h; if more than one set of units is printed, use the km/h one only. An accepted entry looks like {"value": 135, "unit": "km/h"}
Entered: {"value": 32.5, "unit": "km/h"}
